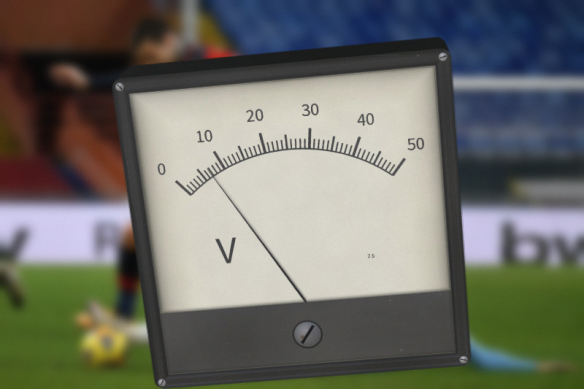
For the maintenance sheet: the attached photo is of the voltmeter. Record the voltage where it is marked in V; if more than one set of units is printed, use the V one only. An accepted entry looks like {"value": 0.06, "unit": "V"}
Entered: {"value": 7, "unit": "V"}
